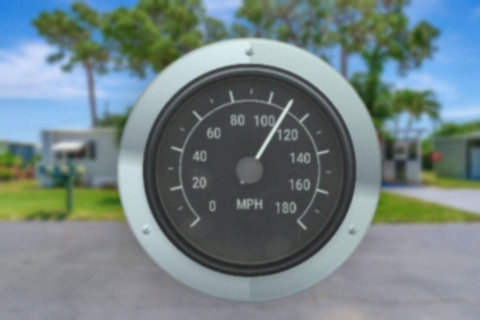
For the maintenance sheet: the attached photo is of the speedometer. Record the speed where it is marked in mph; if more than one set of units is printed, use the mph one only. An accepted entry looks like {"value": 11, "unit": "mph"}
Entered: {"value": 110, "unit": "mph"}
